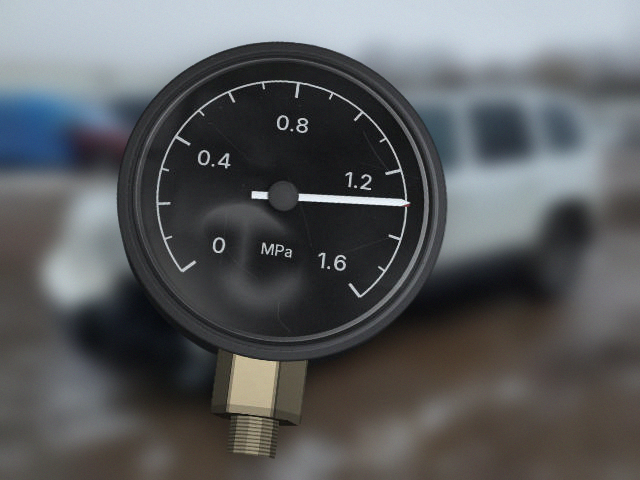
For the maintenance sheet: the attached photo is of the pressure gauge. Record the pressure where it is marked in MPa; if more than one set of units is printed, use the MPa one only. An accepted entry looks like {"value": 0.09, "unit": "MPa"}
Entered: {"value": 1.3, "unit": "MPa"}
